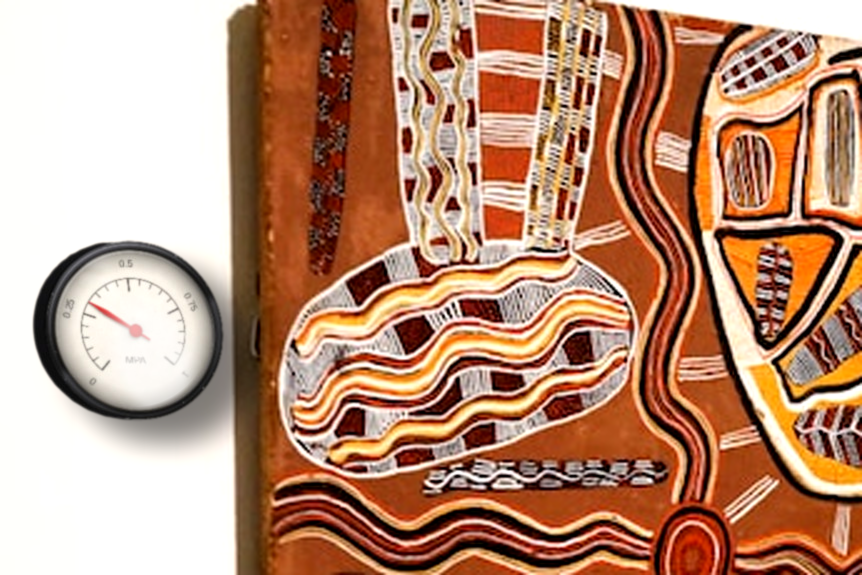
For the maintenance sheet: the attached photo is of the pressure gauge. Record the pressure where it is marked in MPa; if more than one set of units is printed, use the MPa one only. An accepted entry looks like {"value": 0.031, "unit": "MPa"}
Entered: {"value": 0.3, "unit": "MPa"}
